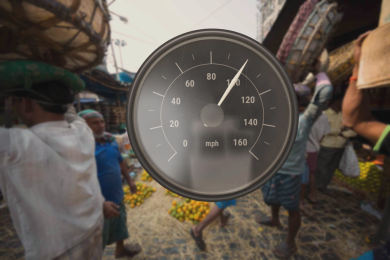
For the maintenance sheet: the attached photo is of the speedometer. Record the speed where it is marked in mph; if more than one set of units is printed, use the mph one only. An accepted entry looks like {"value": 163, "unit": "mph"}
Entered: {"value": 100, "unit": "mph"}
